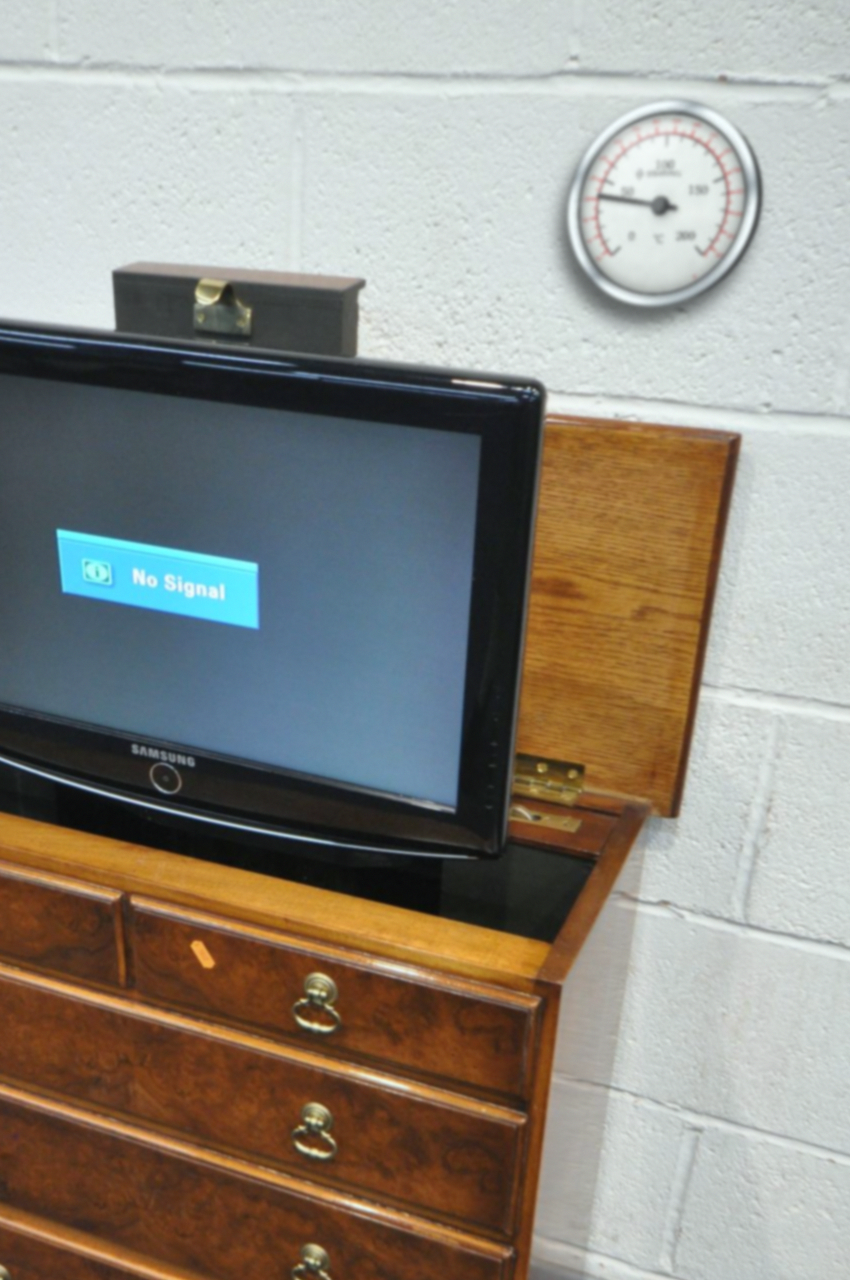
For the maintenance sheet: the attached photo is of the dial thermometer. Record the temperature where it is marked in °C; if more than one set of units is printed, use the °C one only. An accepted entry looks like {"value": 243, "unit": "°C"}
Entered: {"value": 40, "unit": "°C"}
